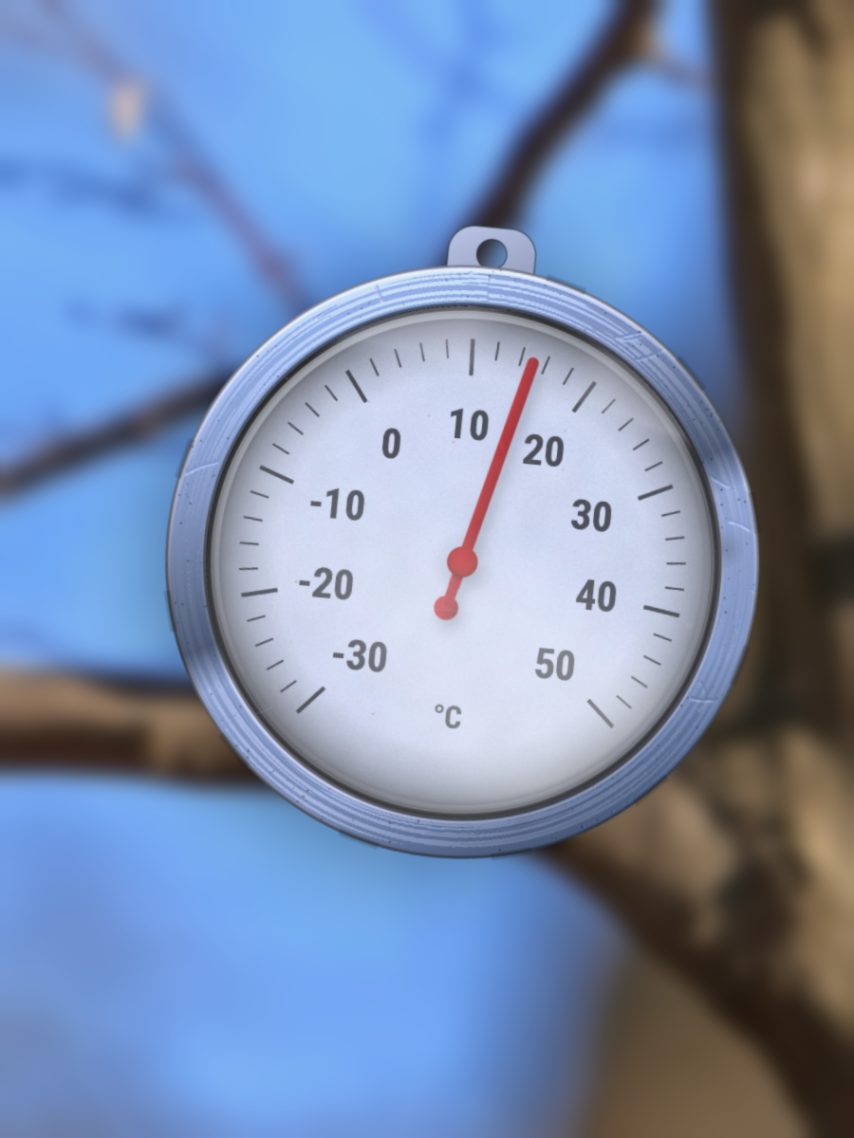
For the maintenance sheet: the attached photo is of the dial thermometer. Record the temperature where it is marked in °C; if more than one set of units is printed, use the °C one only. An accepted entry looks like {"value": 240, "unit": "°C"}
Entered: {"value": 15, "unit": "°C"}
